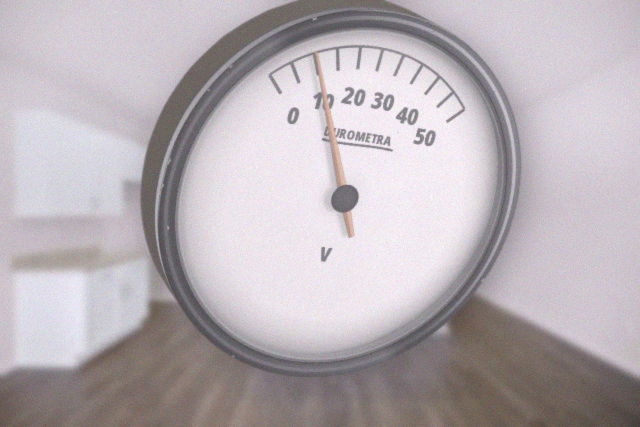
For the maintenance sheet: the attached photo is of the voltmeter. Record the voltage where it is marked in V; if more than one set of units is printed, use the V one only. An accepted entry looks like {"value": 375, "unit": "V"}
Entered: {"value": 10, "unit": "V"}
